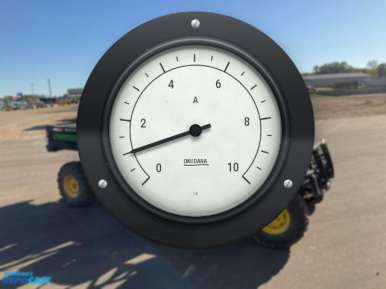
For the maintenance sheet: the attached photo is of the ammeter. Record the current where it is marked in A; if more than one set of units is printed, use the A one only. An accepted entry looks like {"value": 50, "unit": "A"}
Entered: {"value": 1, "unit": "A"}
